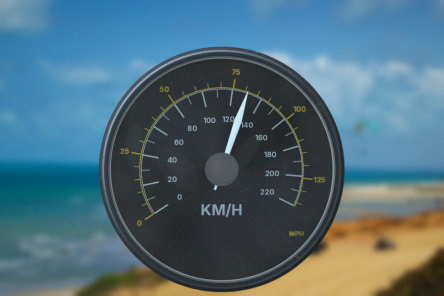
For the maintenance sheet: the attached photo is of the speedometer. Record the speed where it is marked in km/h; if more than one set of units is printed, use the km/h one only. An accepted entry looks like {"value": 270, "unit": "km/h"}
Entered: {"value": 130, "unit": "km/h"}
